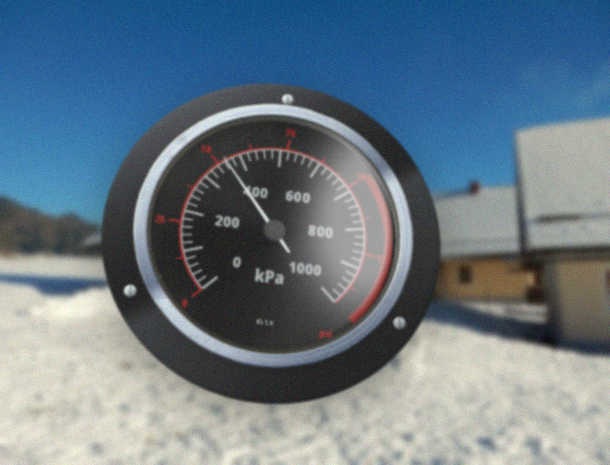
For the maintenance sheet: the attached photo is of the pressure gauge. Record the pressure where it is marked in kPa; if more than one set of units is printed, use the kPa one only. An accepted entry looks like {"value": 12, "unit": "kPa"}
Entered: {"value": 360, "unit": "kPa"}
